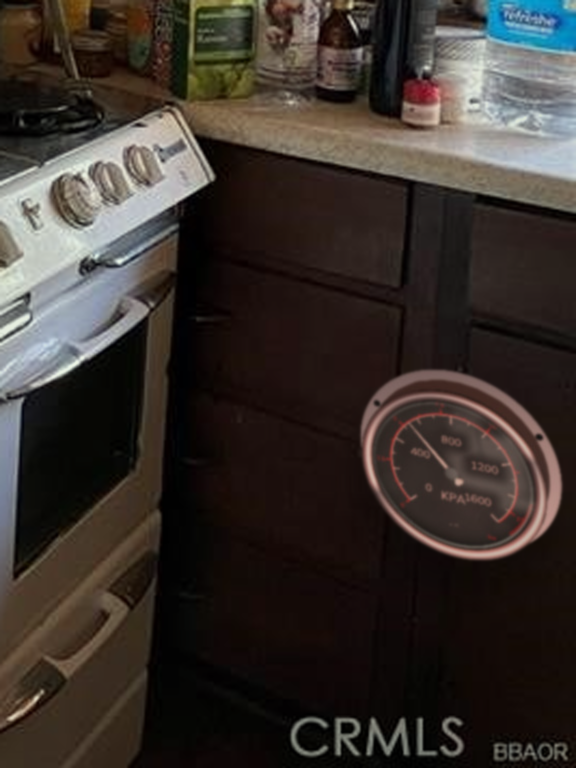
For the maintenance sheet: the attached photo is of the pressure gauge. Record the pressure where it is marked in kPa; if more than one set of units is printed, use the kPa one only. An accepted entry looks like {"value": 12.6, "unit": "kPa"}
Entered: {"value": 550, "unit": "kPa"}
